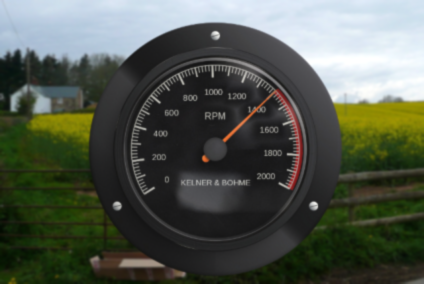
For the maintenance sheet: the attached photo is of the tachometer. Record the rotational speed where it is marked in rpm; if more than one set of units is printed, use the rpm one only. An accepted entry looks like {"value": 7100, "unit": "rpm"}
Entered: {"value": 1400, "unit": "rpm"}
